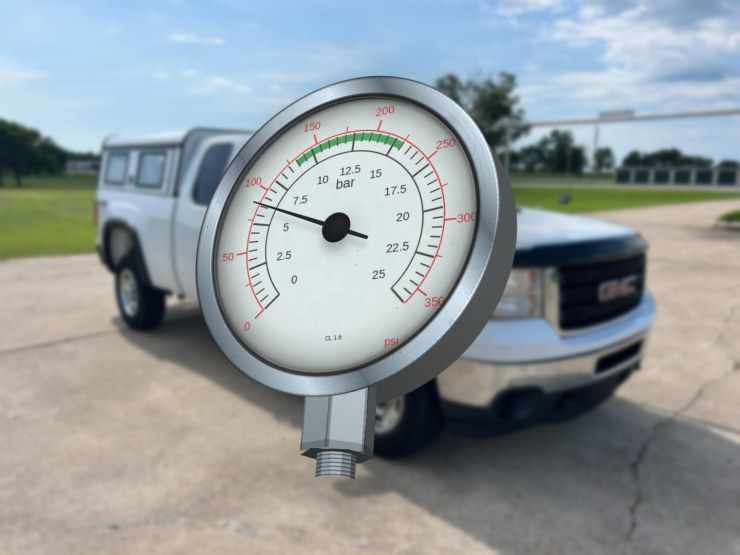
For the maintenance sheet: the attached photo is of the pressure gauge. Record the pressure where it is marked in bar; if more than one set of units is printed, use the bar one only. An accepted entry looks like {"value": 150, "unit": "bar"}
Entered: {"value": 6, "unit": "bar"}
